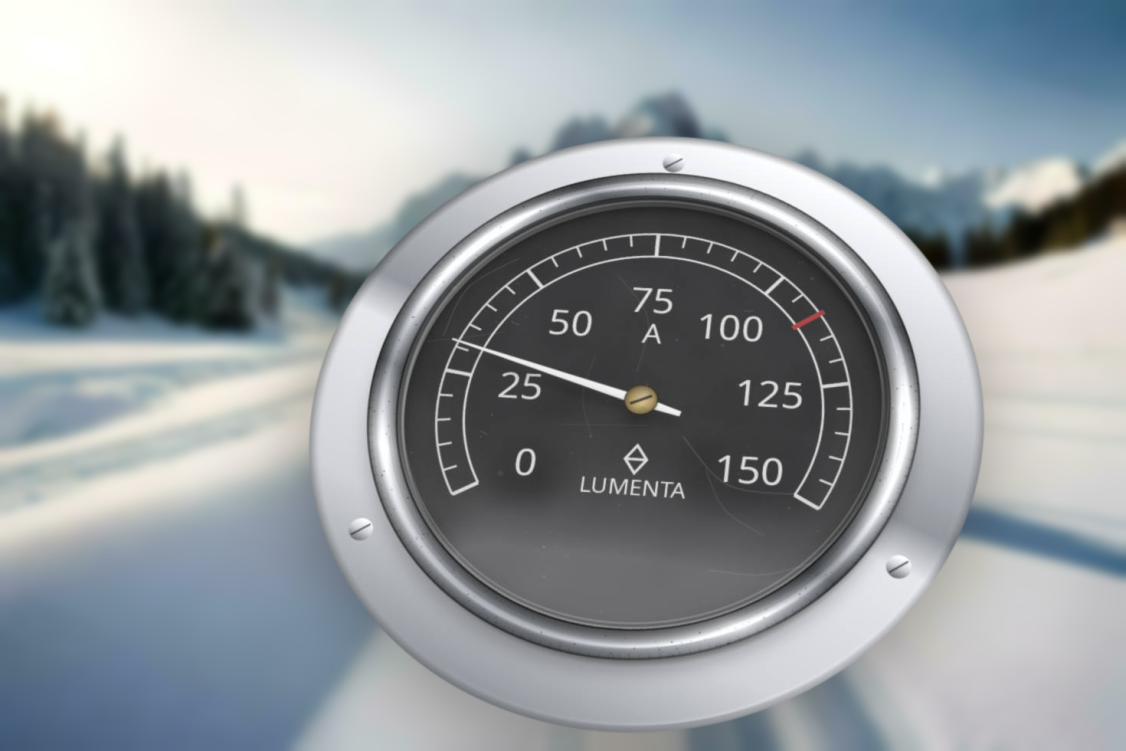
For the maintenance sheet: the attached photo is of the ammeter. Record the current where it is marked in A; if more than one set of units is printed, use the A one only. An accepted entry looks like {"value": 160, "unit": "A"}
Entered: {"value": 30, "unit": "A"}
